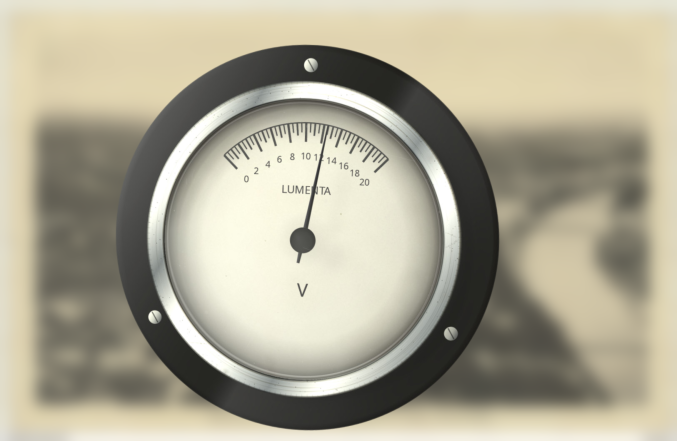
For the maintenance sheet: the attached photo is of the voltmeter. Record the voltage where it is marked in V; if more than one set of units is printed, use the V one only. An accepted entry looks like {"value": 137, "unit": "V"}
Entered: {"value": 12.5, "unit": "V"}
